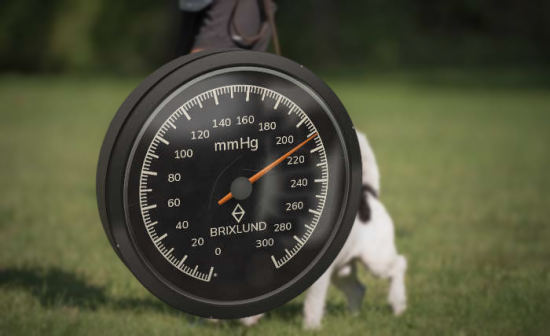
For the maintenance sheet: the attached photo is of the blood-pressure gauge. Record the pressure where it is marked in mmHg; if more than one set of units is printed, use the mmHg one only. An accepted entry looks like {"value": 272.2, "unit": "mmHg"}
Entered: {"value": 210, "unit": "mmHg"}
